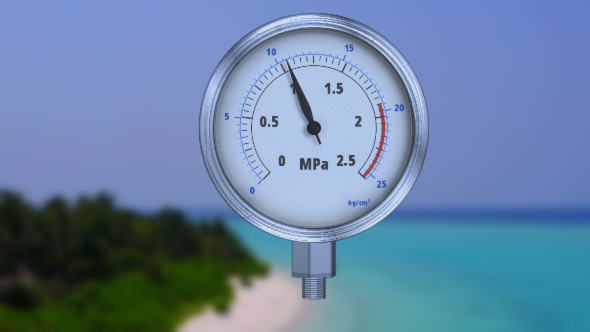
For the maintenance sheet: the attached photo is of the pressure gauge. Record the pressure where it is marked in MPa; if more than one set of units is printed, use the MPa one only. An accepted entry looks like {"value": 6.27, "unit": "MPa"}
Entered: {"value": 1.05, "unit": "MPa"}
